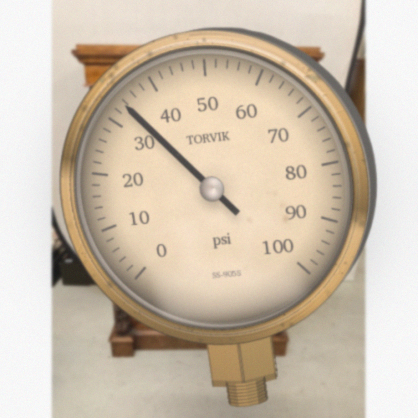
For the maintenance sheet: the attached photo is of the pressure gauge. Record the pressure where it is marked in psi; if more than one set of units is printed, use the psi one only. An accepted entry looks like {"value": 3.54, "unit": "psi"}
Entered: {"value": 34, "unit": "psi"}
